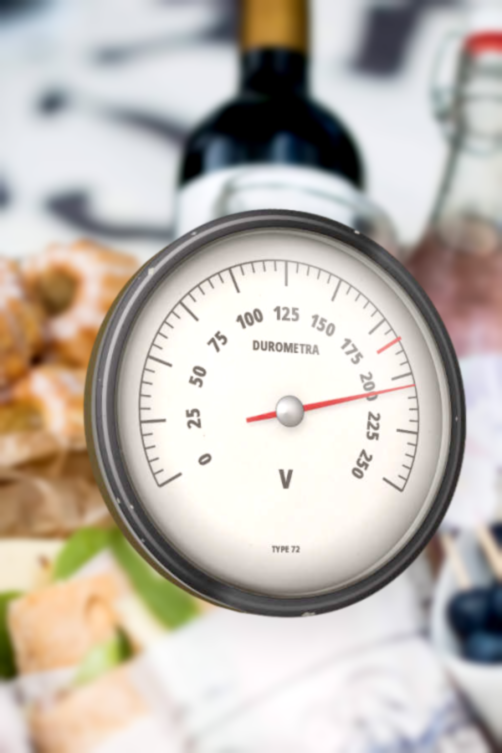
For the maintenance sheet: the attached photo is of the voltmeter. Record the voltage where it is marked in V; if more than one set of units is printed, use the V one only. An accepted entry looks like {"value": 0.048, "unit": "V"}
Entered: {"value": 205, "unit": "V"}
